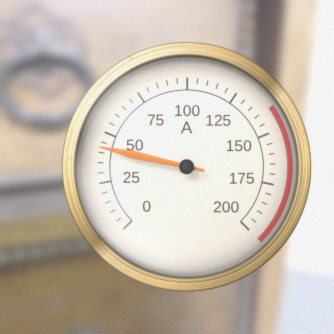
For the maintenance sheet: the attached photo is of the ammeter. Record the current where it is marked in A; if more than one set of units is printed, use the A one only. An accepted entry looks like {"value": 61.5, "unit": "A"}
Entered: {"value": 42.5, "unit": "A"}
